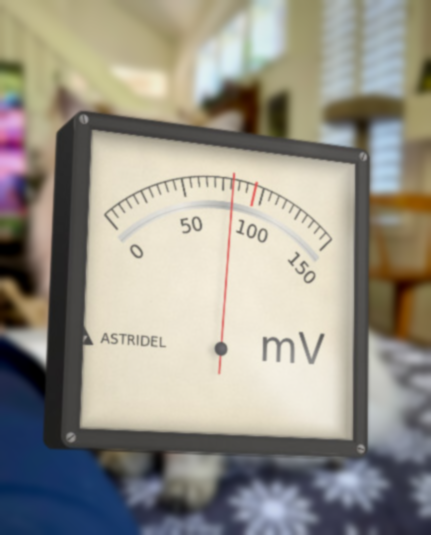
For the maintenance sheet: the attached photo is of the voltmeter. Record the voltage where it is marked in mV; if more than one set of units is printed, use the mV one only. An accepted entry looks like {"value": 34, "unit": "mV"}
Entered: {"value": 80, "unit": "mV"}
